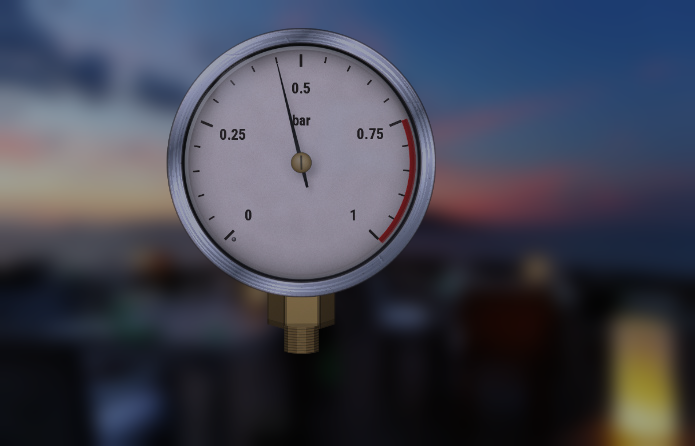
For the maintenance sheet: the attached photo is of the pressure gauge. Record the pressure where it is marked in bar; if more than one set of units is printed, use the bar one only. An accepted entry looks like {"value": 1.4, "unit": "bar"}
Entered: {"value": 0.45, "unit": "bar"}
